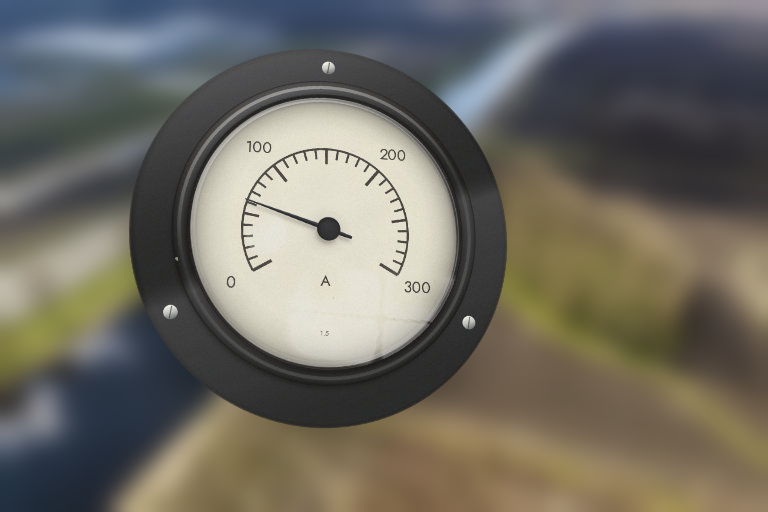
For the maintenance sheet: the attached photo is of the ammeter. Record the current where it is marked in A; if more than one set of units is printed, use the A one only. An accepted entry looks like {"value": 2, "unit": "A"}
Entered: {"value": 60, "unit": "A"}
